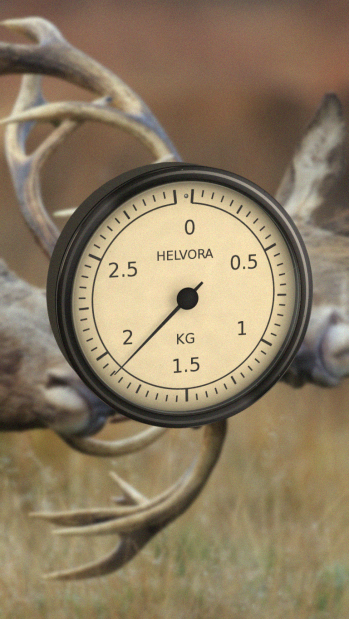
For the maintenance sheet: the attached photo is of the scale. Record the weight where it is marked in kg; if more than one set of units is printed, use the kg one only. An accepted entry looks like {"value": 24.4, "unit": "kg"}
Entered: {"value": 1.9, "unit": "kg"}
